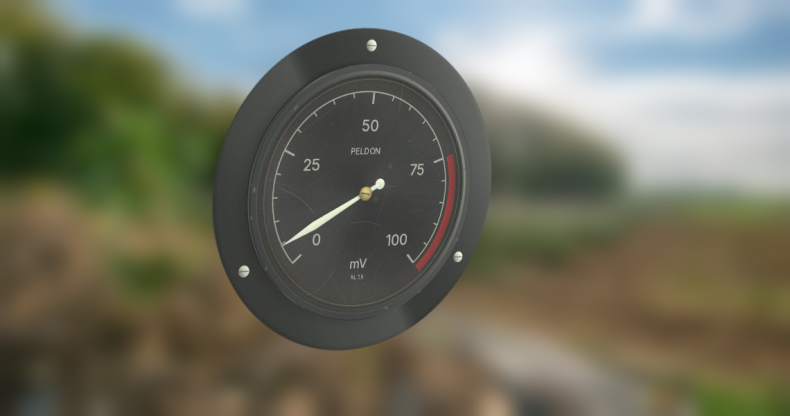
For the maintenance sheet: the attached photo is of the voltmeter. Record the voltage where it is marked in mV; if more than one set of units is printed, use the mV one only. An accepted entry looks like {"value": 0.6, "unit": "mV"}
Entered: {"value": 5, "unit": "mV"}
